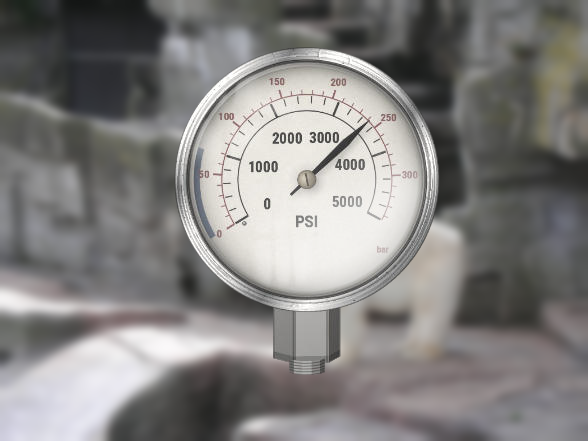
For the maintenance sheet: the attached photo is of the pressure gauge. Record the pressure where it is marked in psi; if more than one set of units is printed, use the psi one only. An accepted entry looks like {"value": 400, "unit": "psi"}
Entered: {"value": 3500, "unit": "psi"}
